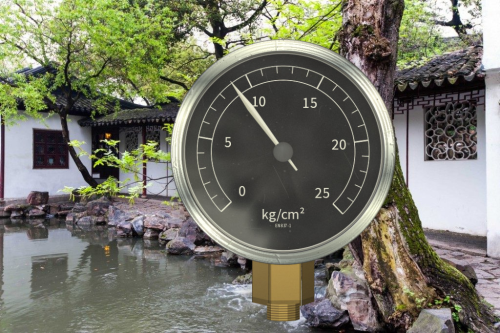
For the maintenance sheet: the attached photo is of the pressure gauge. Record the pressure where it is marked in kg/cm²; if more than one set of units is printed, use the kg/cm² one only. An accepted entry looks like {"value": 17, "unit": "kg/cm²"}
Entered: {"value": 9, "unit": "kg/cm²"}
